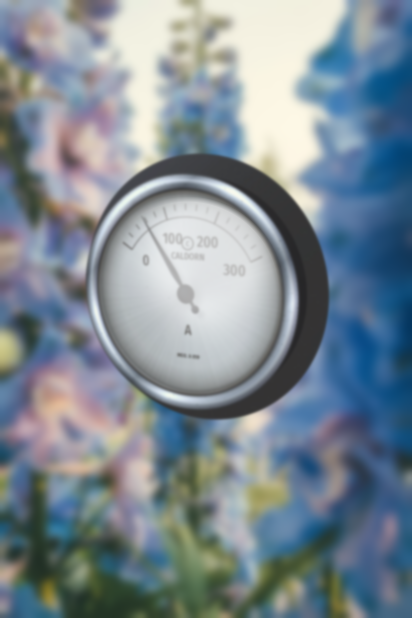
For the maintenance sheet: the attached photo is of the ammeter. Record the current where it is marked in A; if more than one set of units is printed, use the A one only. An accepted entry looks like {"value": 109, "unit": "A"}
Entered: {"value": 60, "unit": "A"}
